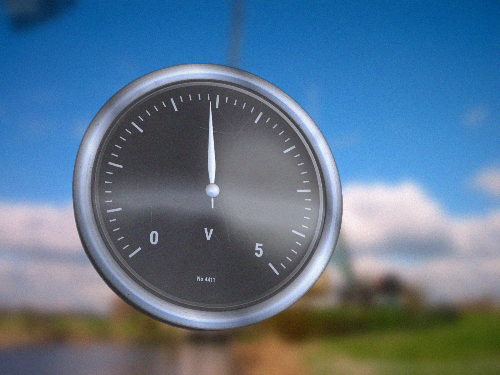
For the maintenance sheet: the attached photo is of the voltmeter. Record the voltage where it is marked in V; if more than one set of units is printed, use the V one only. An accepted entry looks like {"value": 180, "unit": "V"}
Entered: {"value": 2.4, "unit": "V"}
